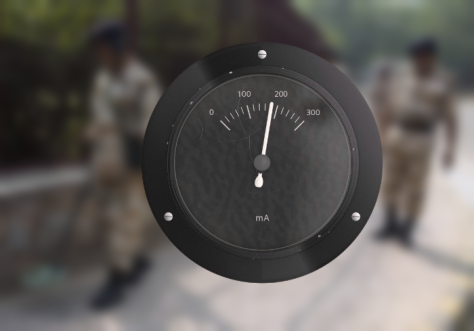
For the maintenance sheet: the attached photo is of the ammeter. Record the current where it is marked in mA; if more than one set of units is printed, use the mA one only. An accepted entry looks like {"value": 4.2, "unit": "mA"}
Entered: {"value": 180, "unit": "mA"}
